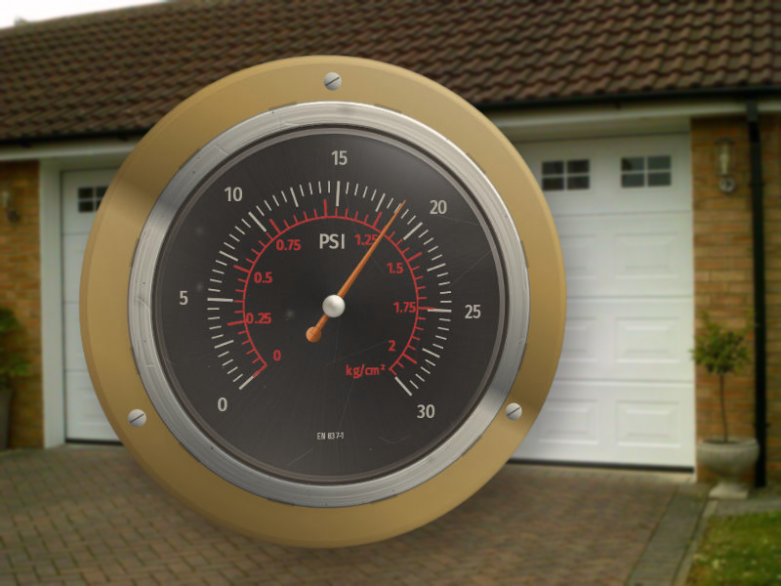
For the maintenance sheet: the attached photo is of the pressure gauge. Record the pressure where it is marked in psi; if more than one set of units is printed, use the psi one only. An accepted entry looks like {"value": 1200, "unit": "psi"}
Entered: {"value": 18.5, "unit": "psi"}
